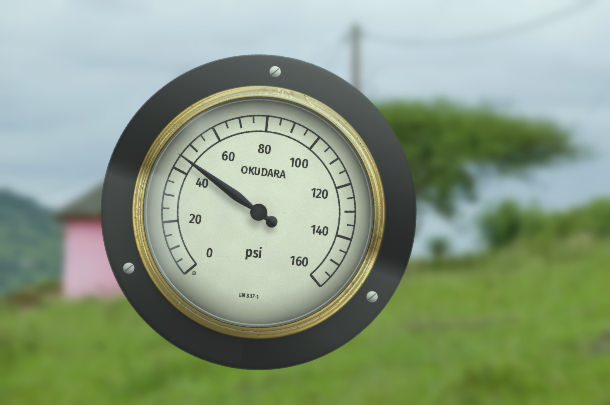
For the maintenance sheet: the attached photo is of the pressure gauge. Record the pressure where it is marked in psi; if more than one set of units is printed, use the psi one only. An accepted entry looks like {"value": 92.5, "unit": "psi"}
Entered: {"value": 45, "unit": "psi"}
